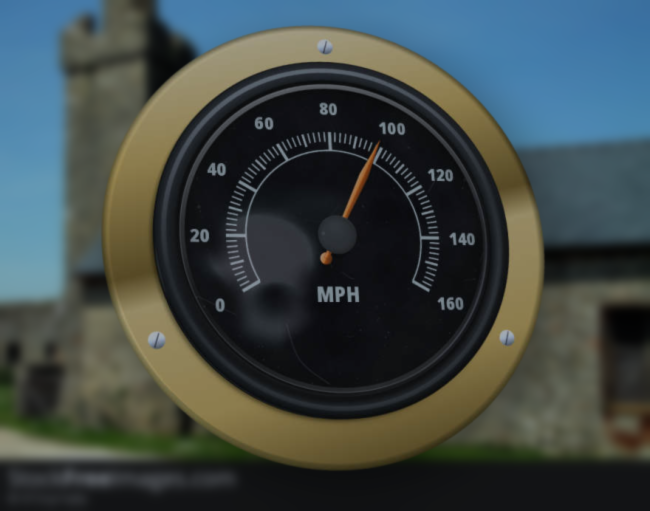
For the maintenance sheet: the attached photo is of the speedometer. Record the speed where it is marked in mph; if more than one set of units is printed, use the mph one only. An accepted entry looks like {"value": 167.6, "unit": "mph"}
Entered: {"value": 98, "unit": "mph"}
